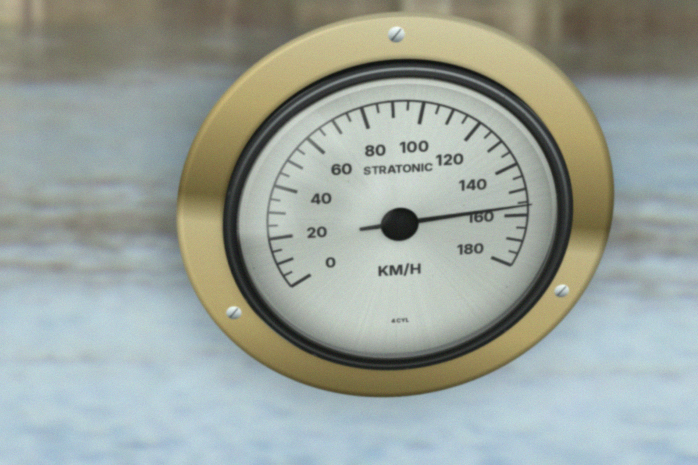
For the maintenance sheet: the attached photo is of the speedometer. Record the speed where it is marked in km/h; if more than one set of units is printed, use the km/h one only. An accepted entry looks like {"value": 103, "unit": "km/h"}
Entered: {"value": 155, "unit": "km/h"}
